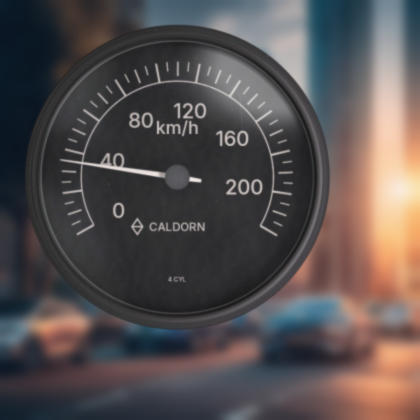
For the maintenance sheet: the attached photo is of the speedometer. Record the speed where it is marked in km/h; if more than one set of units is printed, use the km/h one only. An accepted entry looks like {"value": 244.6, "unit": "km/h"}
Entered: {"value": 35, "unit": "km/h"}
